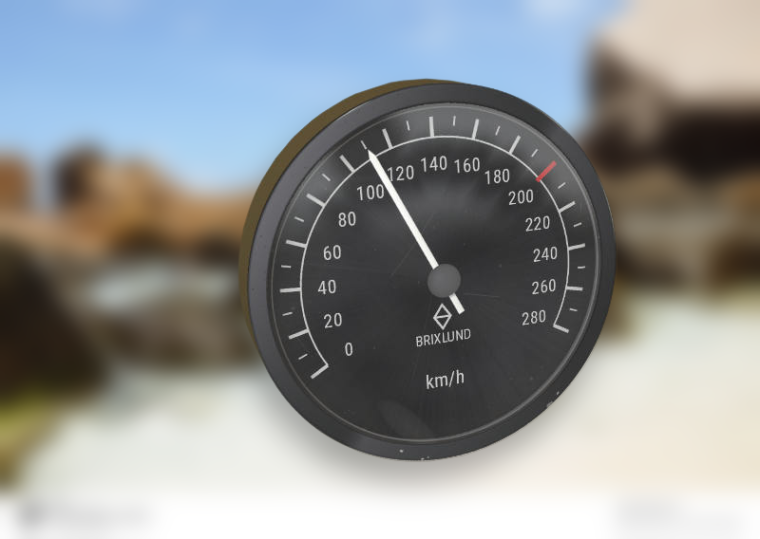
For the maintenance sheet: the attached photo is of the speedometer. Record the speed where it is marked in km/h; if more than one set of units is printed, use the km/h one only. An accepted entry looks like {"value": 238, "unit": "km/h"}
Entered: {"value": 110, "unit": "km/h"}
